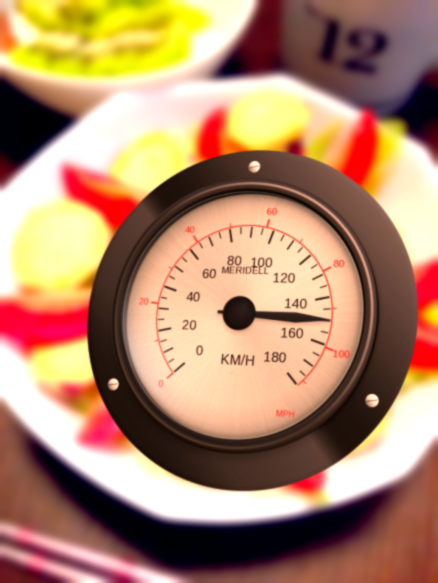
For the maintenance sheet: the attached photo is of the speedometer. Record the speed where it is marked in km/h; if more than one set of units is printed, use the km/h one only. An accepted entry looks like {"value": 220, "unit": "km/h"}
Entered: {"value": 150, "unit": "km/h"}
